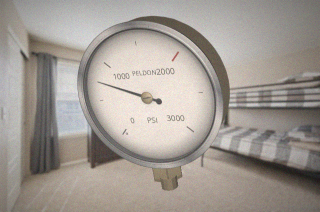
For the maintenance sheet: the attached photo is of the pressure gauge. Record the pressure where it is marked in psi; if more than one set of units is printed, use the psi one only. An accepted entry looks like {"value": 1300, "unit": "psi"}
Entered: {"value": 750, "unit": "psi"}
